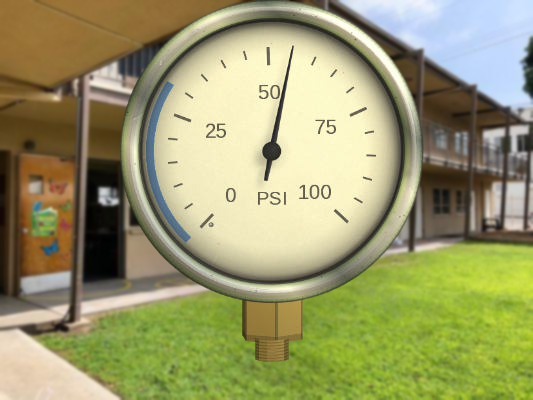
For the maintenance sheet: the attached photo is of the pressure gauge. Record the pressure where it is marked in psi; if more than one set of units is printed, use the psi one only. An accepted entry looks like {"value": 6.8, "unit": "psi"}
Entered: {"value": 55, "unit": "psi"}
